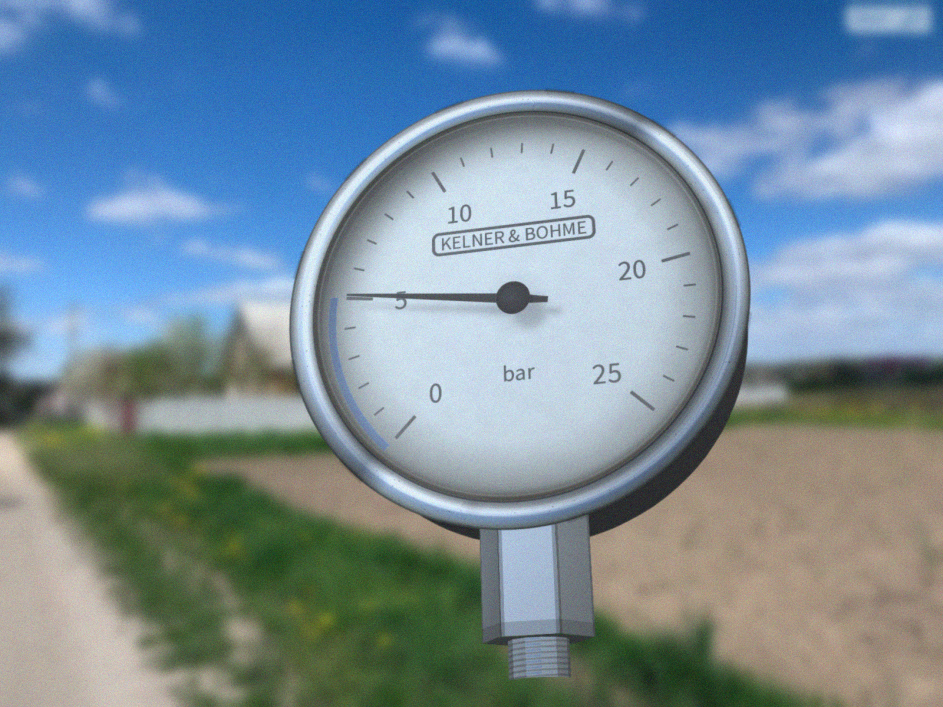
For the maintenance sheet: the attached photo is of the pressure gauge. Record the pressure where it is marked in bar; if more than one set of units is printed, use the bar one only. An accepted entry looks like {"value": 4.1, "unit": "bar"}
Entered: {"value": 5, "unit": "bar"}
